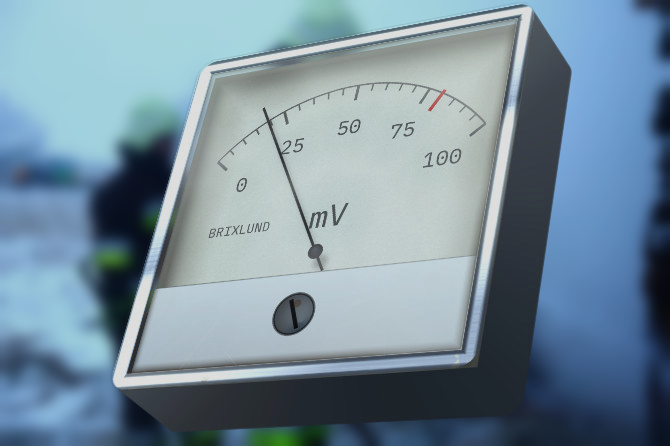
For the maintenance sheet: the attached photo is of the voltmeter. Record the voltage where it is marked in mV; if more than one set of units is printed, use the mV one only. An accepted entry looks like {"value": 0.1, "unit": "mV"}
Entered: {"value": 20, "unit": "mV"}
